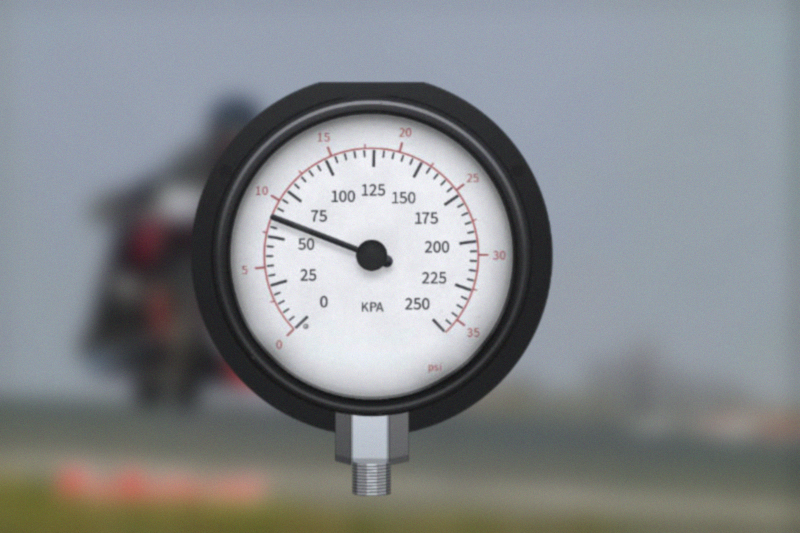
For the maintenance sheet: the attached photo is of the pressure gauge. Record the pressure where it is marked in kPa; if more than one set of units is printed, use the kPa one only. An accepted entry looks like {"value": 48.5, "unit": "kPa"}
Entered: {"value": 60, "unit": "kPa"}
